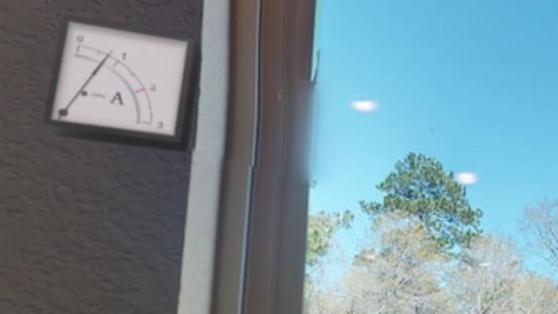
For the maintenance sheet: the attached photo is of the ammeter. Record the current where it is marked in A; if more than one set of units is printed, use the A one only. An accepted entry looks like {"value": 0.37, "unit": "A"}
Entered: {"value": 0.75, "unit": "A"}
